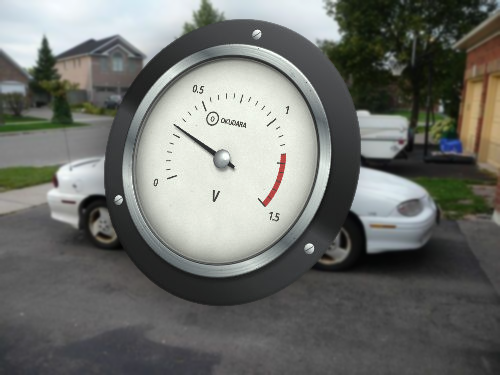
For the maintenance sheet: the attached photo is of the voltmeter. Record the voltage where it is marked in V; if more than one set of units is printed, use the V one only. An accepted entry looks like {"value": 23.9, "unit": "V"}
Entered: {"value": 0.3, "unit": "V"}
